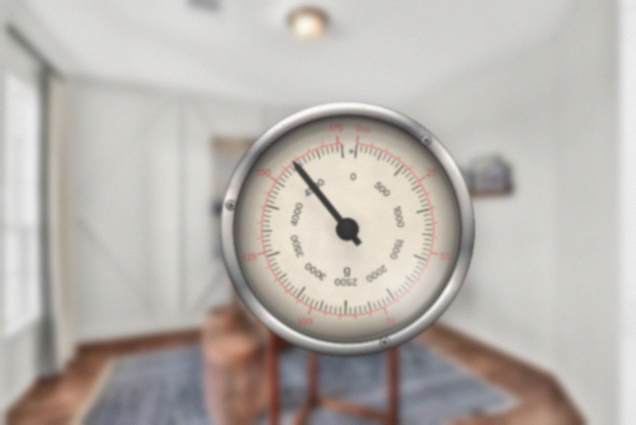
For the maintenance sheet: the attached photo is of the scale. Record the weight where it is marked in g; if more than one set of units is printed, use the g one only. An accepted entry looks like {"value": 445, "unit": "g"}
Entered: {"value": 4500, "unit": "g"}
